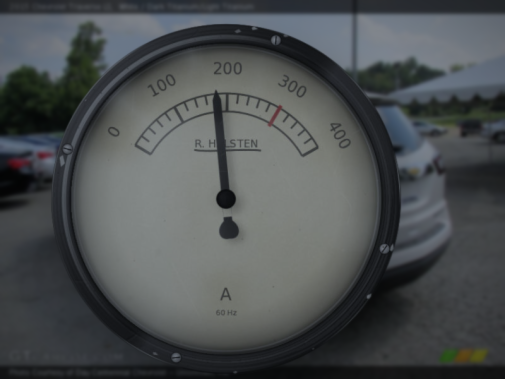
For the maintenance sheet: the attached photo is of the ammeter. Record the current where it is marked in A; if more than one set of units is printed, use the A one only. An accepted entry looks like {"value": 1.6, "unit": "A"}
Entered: {"value": 180, "unit": "A"}
